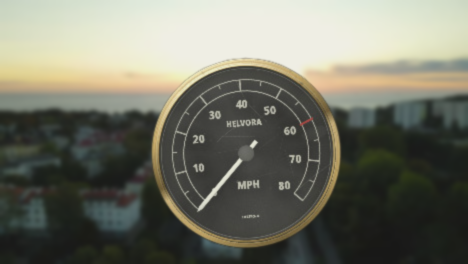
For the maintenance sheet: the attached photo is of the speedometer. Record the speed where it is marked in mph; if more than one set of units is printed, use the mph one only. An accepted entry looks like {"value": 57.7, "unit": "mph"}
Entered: {"value": 0, "unit": "mph"}
